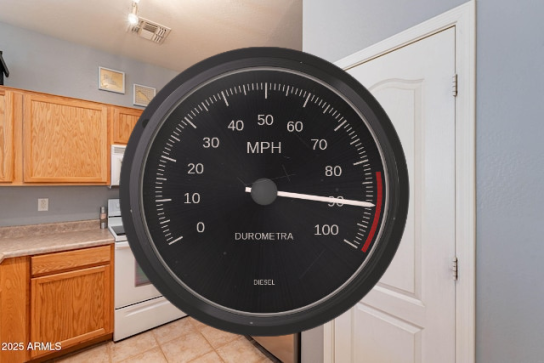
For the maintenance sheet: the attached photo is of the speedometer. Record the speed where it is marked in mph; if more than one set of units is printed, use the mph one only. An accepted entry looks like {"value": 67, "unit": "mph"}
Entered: {"value": 90, "unit": "mph"}
